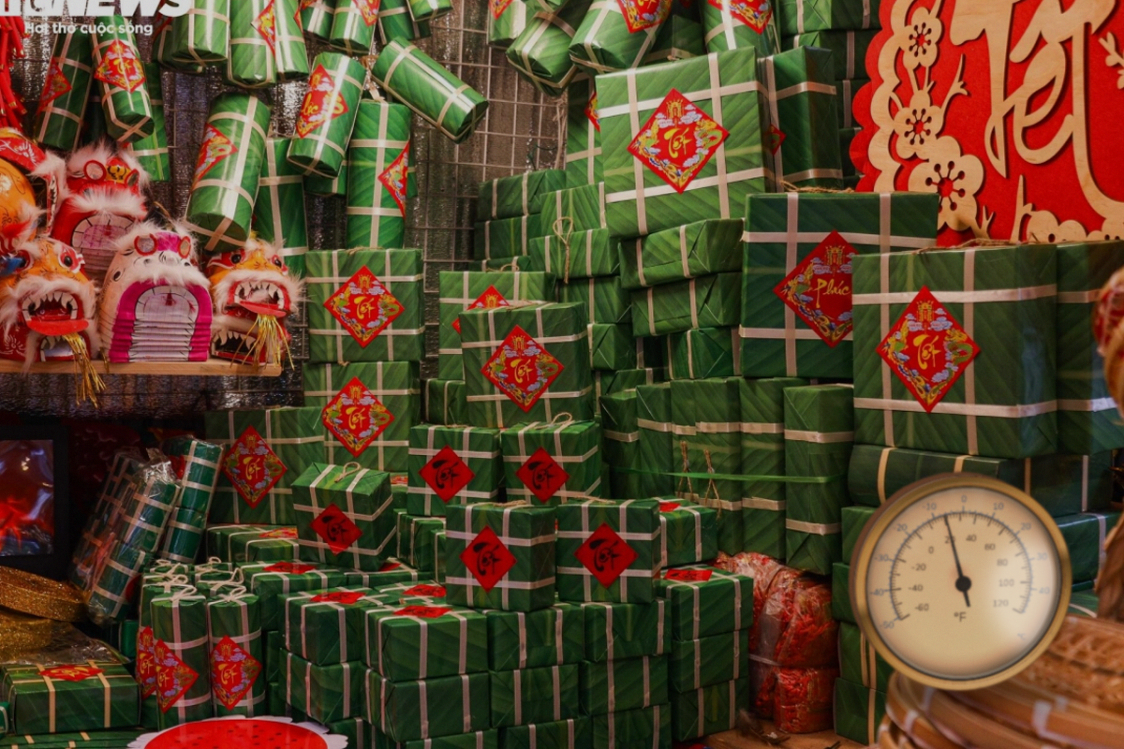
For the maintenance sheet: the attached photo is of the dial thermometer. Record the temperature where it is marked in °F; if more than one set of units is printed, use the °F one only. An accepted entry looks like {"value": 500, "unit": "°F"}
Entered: {"value": 20, "unit": "°F"}
